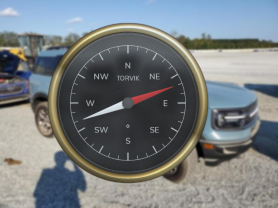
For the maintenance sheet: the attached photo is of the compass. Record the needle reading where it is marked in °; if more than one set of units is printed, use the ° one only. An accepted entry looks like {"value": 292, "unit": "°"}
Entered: {"value": 70, "unit": "°"}
